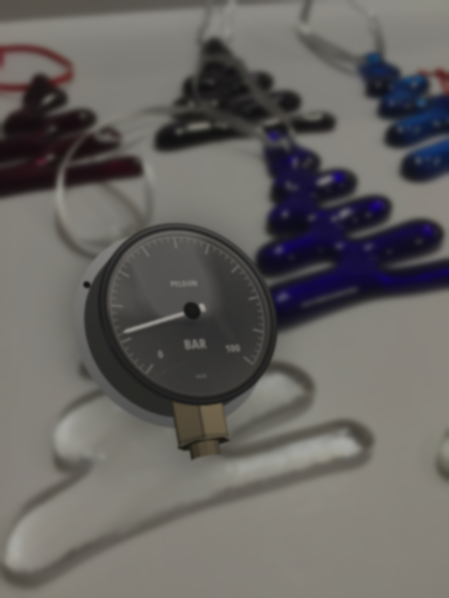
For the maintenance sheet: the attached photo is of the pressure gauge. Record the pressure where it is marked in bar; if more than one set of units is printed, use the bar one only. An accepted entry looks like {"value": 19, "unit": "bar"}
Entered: {"value": 12, "unit": "bar"}
